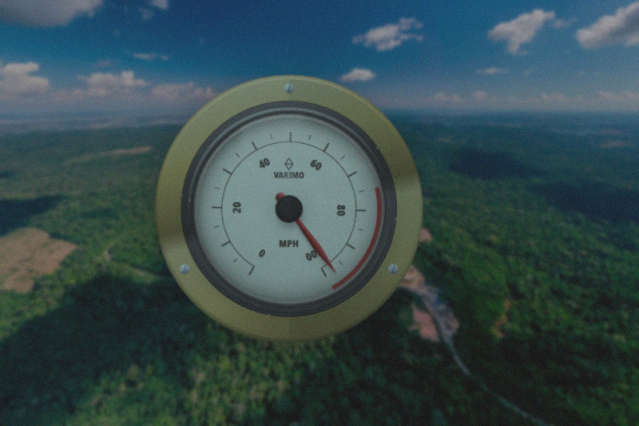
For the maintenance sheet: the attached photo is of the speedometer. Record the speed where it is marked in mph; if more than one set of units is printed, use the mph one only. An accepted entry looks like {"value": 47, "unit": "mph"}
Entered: {"value": 97.5, "unit": "mph"}
